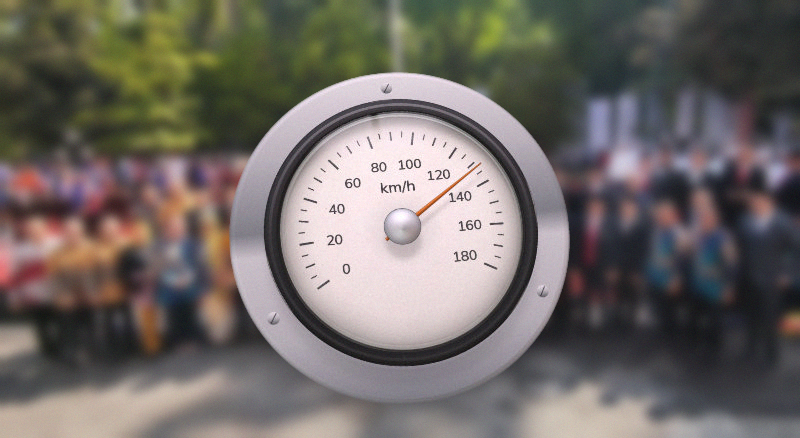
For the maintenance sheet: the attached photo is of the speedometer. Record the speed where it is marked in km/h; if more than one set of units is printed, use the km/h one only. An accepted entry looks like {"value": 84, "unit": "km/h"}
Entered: {"value": 132.5, "unit": "km/h"}
